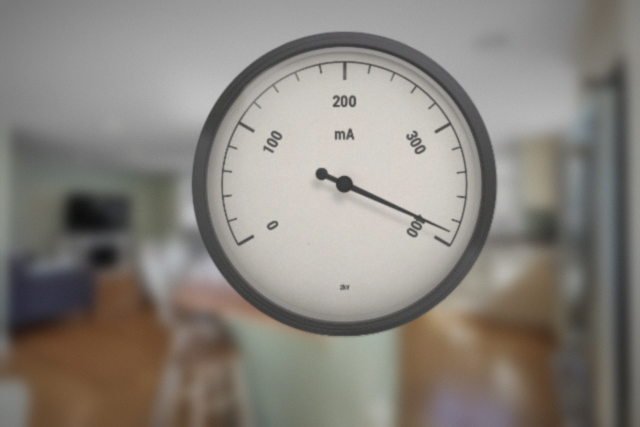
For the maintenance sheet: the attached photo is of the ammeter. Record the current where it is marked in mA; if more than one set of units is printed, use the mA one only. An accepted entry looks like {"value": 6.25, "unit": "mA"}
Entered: {"value": 390, "unit": "mA"}
